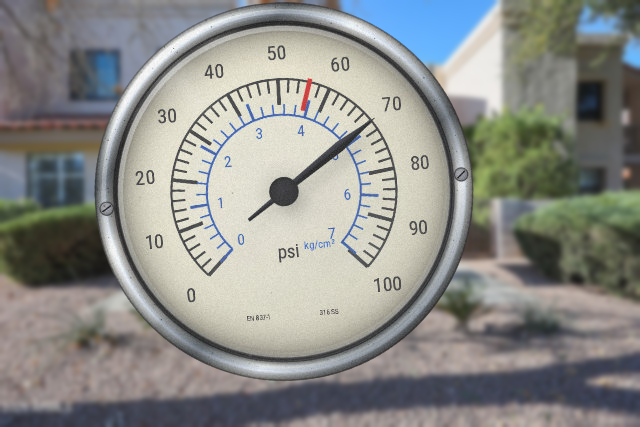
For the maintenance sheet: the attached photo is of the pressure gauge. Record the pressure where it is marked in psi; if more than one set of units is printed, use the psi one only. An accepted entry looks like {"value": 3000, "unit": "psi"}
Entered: {"value": 70, "unit": "psi"}
